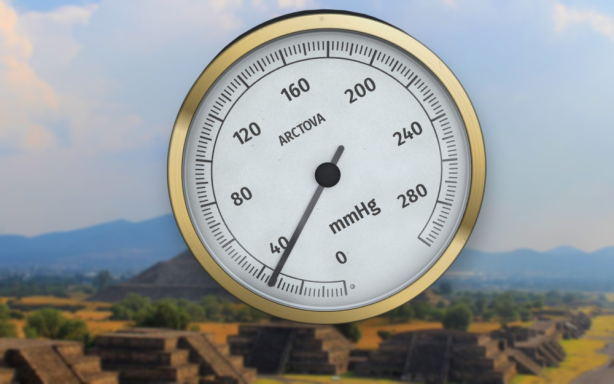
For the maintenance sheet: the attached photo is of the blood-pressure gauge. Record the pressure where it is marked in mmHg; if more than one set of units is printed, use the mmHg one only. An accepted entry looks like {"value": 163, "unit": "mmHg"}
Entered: {"value": 34, "unit": "mmHg"}
